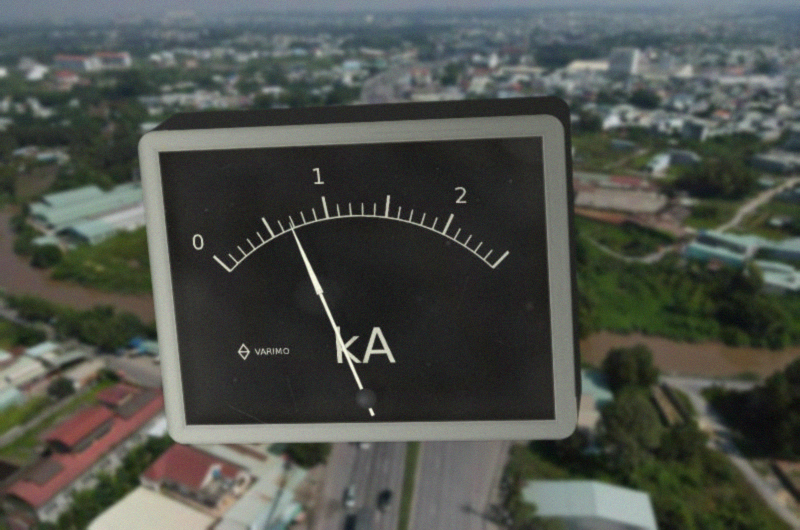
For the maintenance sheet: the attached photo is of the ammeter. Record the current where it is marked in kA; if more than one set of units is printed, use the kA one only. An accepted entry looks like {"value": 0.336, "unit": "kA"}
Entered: {"value": 0.7, "unit": "kA"}
